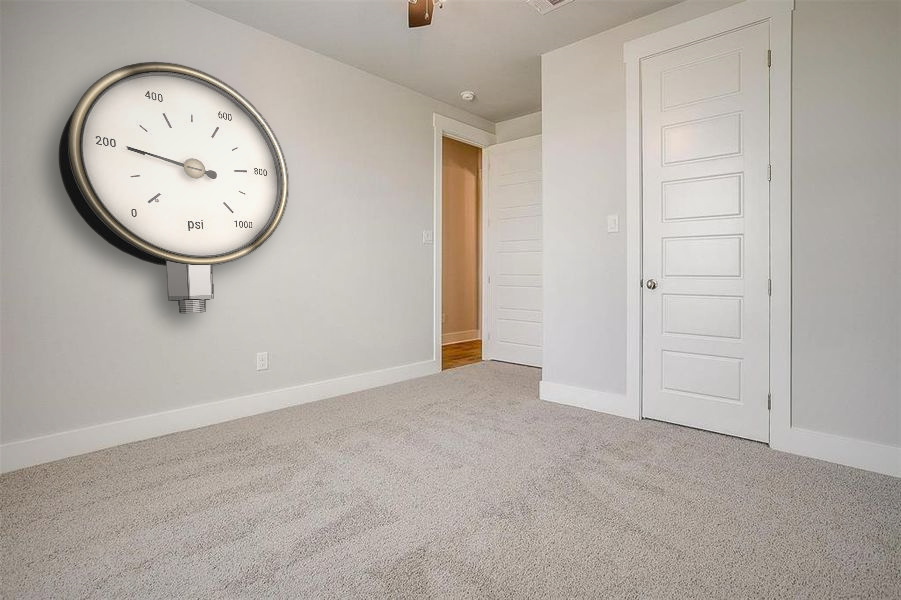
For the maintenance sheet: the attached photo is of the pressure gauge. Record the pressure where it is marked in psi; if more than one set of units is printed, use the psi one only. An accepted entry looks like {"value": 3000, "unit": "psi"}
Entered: {"value": 200, "unit": "psi"}
